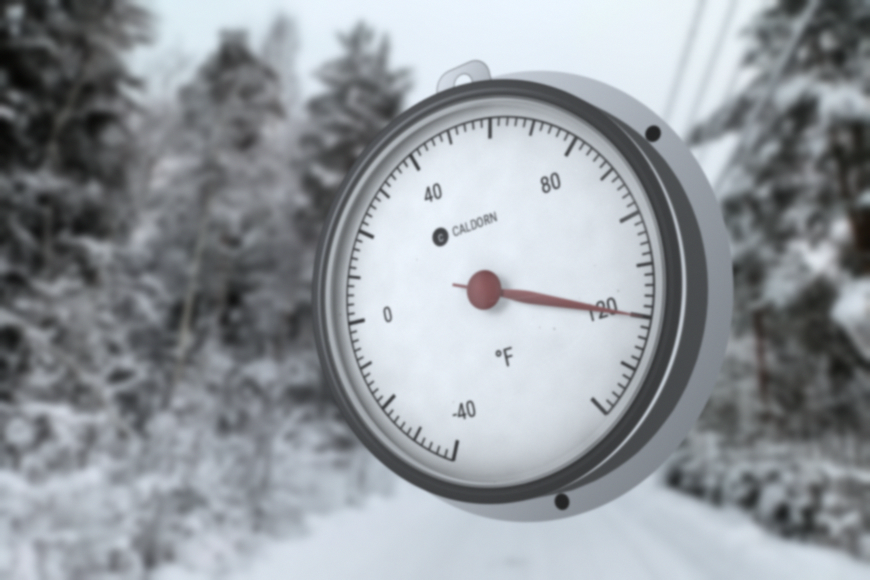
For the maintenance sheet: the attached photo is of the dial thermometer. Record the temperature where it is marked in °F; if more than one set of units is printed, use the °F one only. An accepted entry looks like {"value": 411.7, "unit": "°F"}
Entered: {"value": 120, "unit": "°F"}
